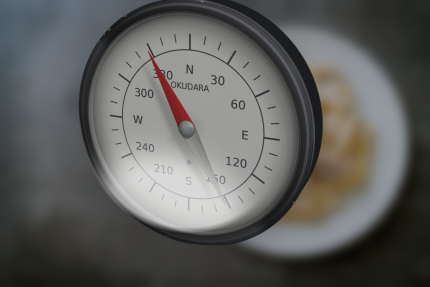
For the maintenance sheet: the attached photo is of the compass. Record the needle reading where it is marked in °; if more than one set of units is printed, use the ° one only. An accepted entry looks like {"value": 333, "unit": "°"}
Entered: {"value": 330, "unit": "°"}
